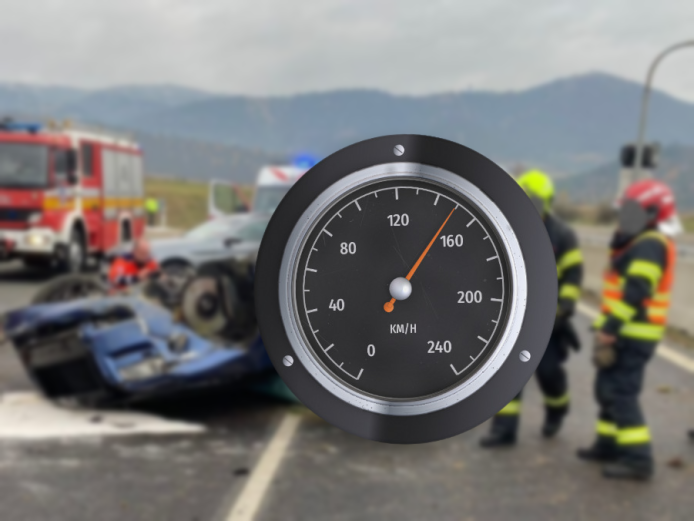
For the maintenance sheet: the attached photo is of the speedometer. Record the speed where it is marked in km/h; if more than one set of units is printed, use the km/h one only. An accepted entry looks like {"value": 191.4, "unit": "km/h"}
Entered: {"value": 150, "unit": "km/h"}
